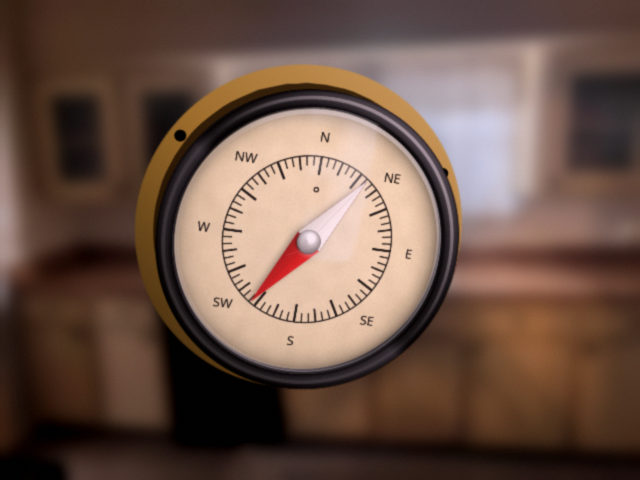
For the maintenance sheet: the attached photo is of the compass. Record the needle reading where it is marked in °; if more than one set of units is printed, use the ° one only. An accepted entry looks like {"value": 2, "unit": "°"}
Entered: {"value": 215, "unit": "°"}
